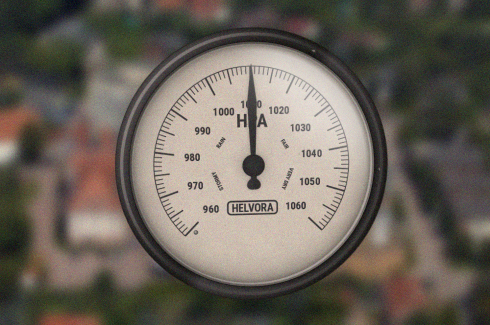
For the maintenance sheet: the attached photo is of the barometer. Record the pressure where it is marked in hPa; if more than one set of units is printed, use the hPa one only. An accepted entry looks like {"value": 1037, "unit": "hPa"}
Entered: {"value": 1010, "unit": "hPa"}
